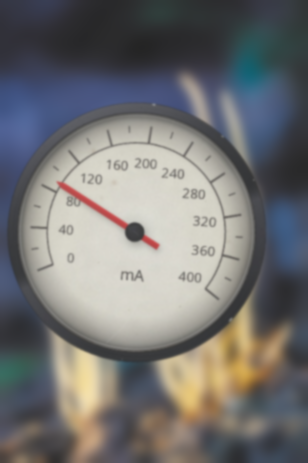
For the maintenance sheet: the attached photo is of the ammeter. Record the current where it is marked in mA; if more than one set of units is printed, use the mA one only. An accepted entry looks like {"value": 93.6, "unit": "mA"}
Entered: {"value": 90, "unit": "mA"}
